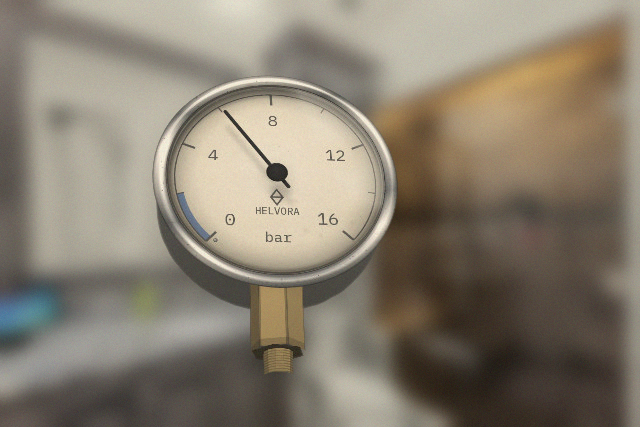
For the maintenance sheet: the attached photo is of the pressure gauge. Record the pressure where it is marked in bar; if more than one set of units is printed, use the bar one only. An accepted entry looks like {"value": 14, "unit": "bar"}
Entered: {"value": 6, "unit": "bar"}
